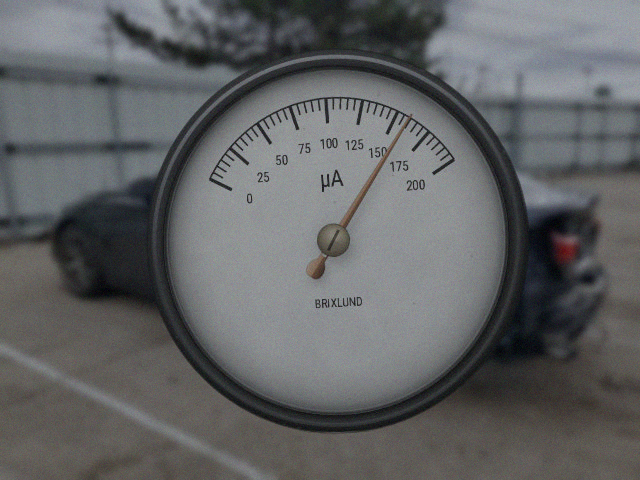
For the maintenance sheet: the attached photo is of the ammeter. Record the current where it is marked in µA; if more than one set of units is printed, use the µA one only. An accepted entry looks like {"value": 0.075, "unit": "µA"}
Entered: {"value": 160, "unit": "µA"}
